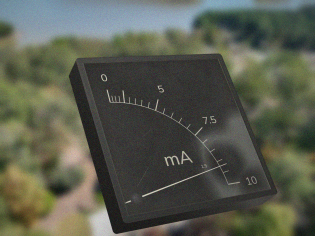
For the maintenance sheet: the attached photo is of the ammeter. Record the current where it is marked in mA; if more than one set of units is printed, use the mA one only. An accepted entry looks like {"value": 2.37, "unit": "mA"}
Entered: {"value": 9.25, "unit": "mA"}
